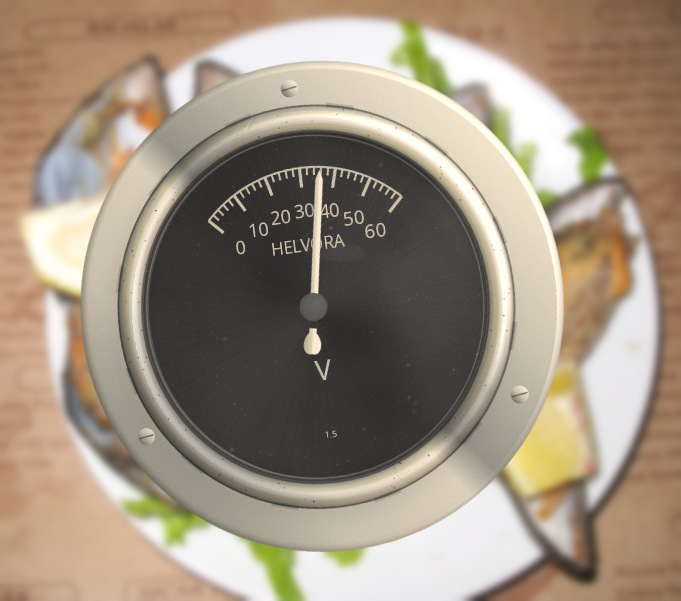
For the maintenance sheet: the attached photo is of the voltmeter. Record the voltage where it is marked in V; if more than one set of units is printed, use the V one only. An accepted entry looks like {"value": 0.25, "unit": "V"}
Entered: {"value": 36, "unit": "V"}
